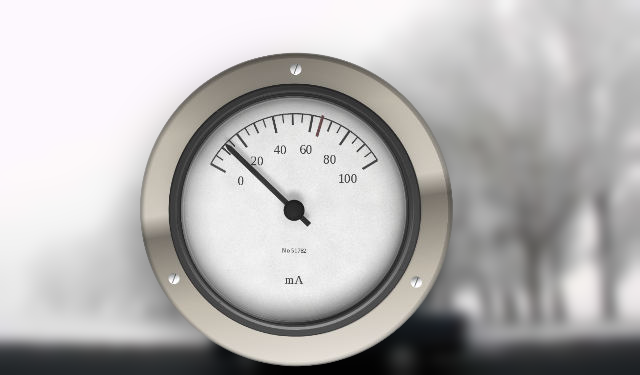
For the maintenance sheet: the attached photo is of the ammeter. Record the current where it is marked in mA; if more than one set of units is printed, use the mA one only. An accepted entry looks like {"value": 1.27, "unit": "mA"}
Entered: {"value": 12.5, "unit": "mA"}
